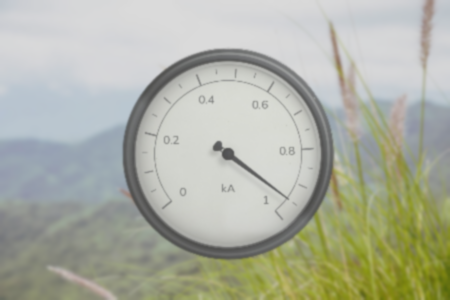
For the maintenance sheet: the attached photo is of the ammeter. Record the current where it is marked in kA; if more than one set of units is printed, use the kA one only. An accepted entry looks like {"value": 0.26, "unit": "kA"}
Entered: {"value": 0.95, "unit": "kA"}
